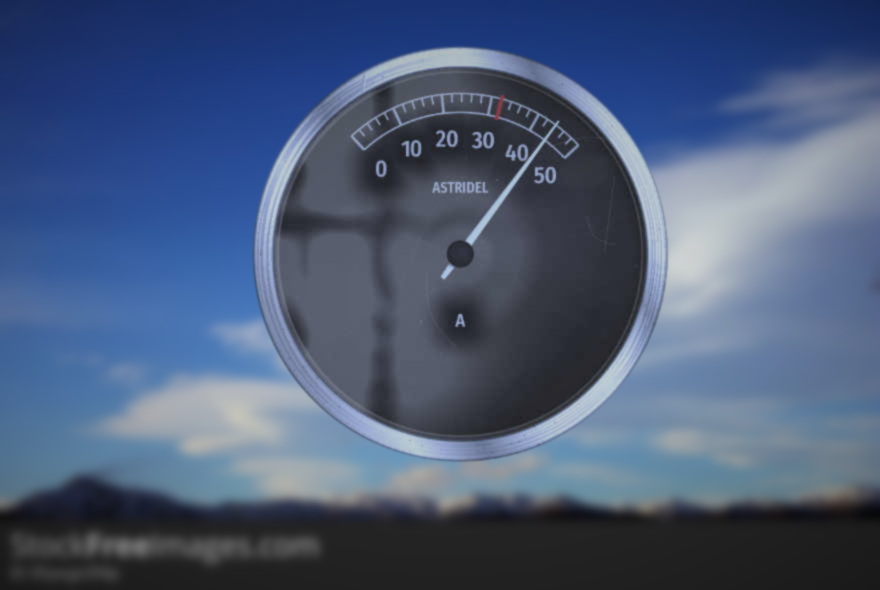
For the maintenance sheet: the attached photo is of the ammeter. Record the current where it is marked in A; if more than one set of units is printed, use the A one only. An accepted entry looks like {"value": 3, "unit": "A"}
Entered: {"value": 44, "unit": "A"}
